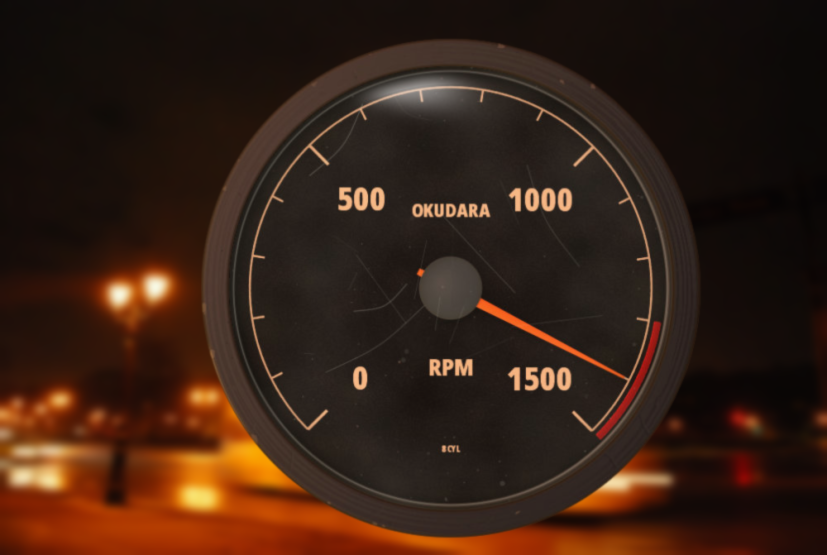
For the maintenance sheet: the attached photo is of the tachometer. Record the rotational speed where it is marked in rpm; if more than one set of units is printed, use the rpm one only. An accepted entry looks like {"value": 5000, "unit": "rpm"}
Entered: {"value": 1400, "unit": "rpm"}
